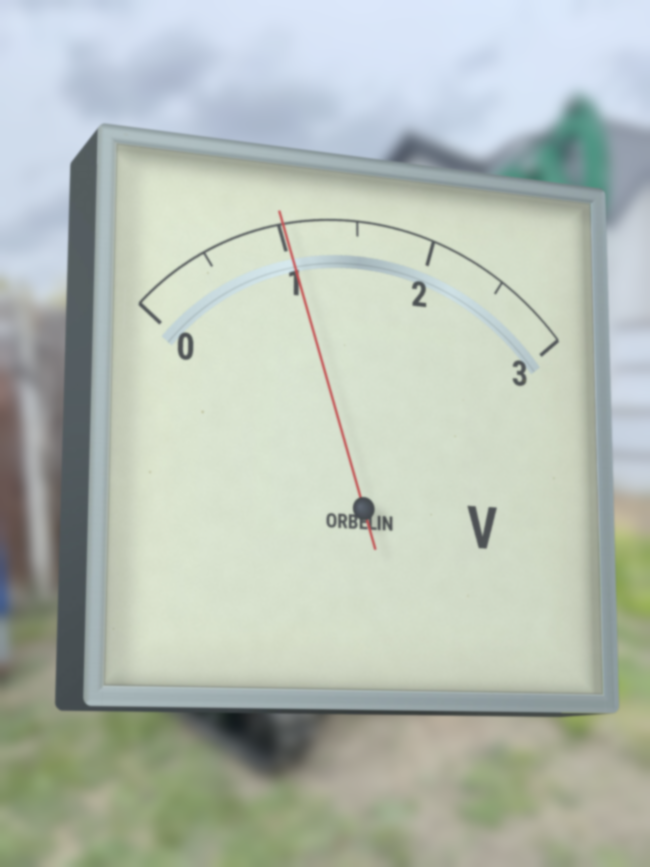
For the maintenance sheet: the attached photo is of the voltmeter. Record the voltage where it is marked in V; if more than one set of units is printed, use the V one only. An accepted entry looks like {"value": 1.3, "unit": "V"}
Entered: {"value": 1, "unit": "V"}
